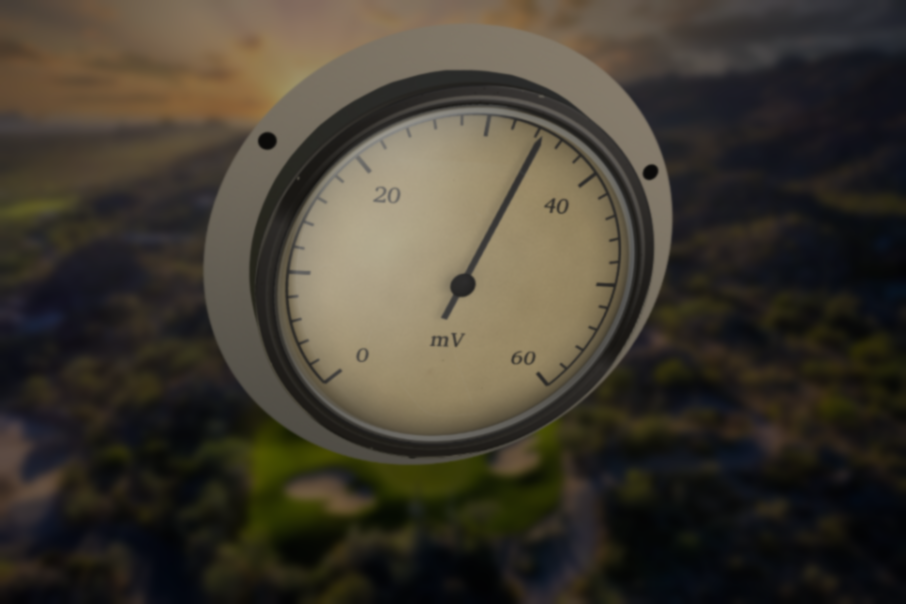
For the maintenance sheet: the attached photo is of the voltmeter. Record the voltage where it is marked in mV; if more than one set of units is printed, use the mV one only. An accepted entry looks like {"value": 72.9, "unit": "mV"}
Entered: {"value": 34, "unit": "mV"}
